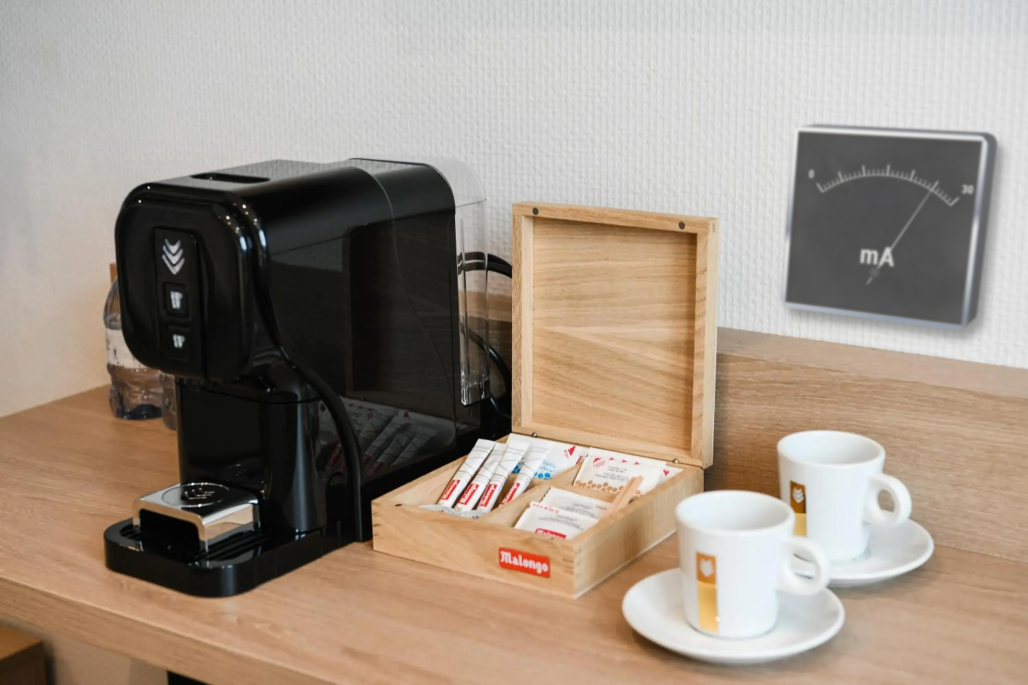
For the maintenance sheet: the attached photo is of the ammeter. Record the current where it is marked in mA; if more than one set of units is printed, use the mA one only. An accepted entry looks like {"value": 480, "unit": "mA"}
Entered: {"value": 25, "unit": "mA"}
